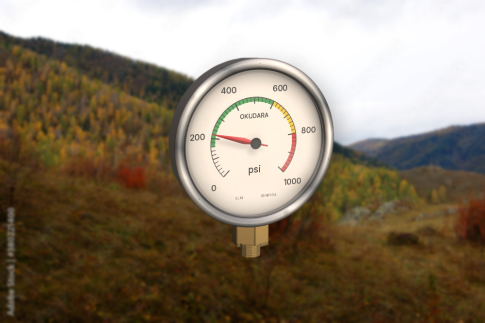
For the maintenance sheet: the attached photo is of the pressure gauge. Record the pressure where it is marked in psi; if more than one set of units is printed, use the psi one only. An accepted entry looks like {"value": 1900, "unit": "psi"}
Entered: {"value": 220, "unit": "psi"}
